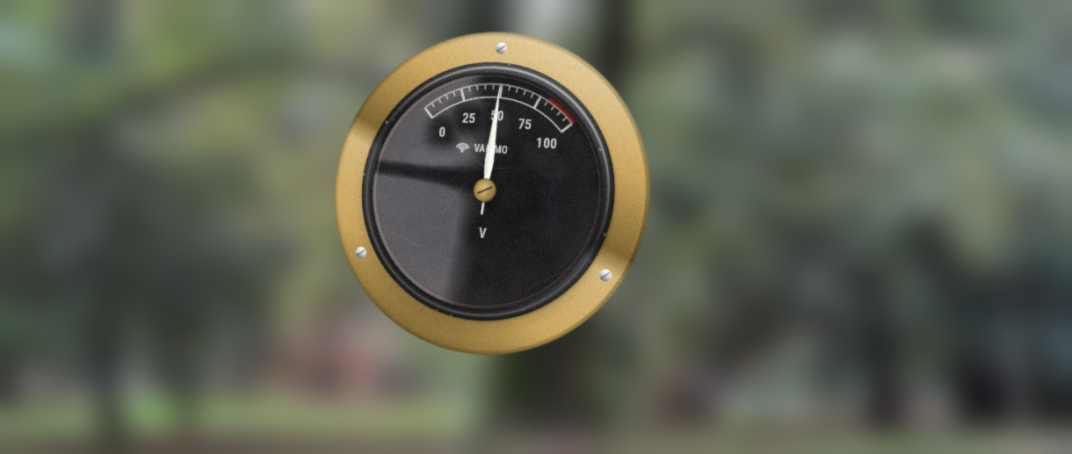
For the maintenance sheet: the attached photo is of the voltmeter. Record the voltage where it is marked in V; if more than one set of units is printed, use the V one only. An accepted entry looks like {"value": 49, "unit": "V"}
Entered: {"value": 50, "unit": "V"}
